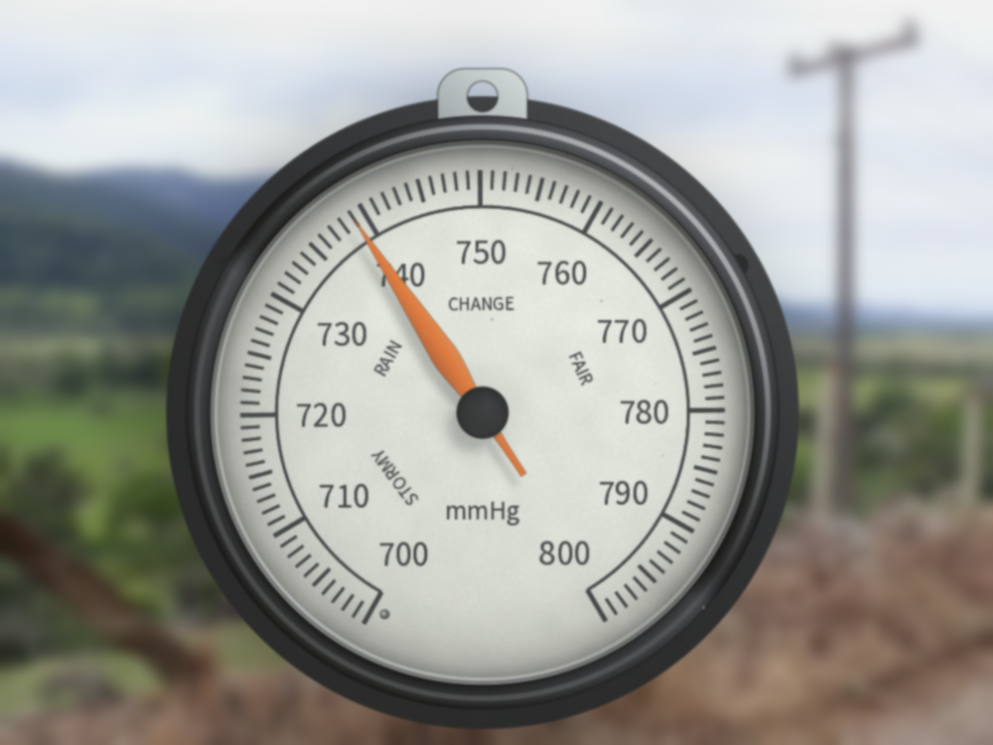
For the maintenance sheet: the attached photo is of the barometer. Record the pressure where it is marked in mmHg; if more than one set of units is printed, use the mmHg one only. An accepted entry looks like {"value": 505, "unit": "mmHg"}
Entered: {"value": 739, "unit": "mmHg"}
